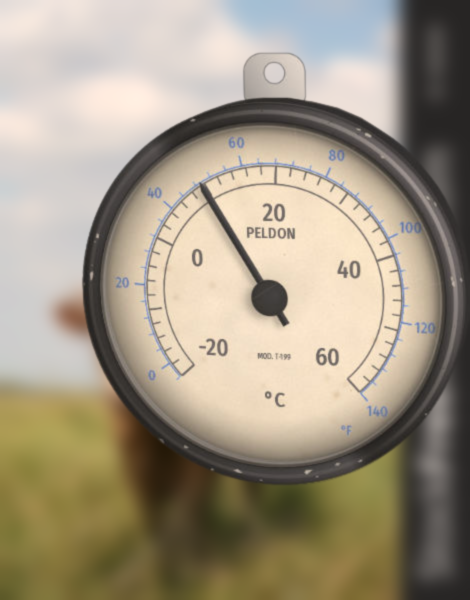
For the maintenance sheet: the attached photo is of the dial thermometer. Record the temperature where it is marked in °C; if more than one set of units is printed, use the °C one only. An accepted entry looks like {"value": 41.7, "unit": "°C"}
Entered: {"value": 10, "unit": "°C"}
